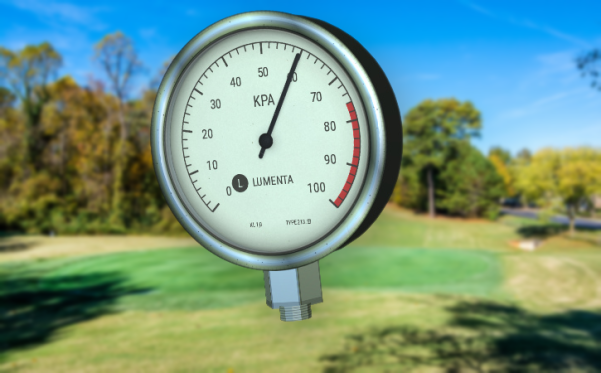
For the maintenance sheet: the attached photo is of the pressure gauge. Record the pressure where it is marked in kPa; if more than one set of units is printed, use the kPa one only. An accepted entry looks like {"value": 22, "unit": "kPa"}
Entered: {"value": 60, "unit": "kPa"}
